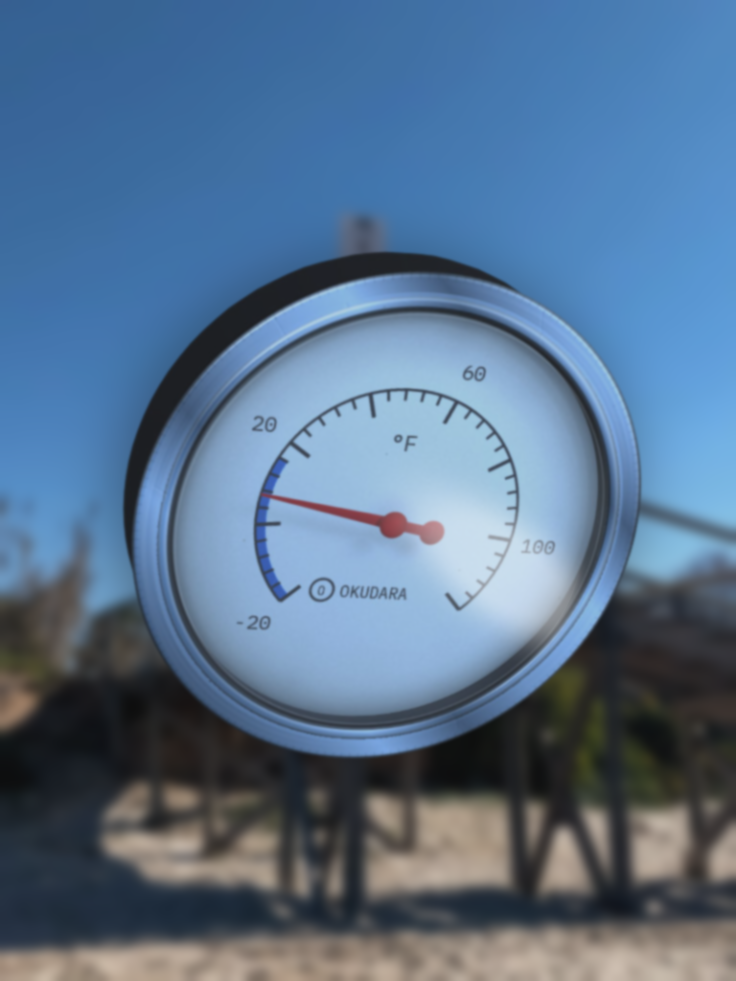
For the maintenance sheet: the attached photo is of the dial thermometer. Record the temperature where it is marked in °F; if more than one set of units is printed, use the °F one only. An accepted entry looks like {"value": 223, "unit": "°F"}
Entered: {"value": 8, "unit": "°F"}
